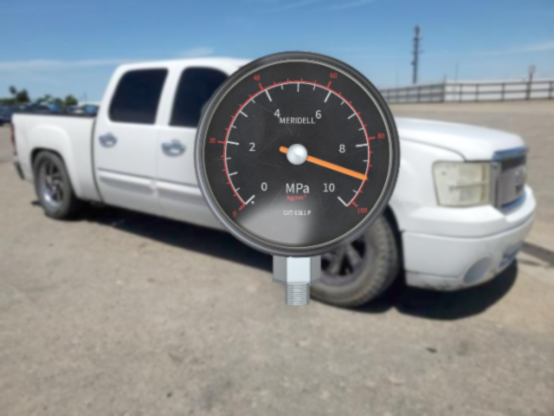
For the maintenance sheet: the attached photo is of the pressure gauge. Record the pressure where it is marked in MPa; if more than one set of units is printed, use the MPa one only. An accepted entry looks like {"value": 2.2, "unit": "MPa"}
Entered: {"value": 9, "unit": "MPa"}
